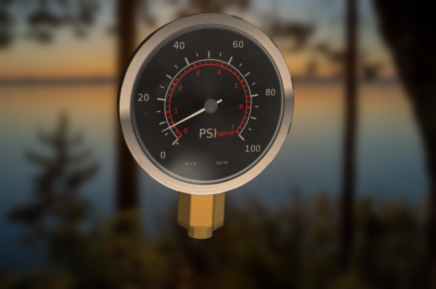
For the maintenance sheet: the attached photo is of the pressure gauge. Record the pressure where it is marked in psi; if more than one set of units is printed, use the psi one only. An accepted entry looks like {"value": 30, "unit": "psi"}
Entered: {"value": 7.5, "unit": "psi"}
